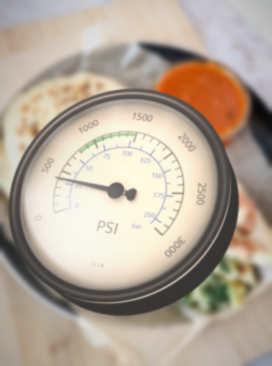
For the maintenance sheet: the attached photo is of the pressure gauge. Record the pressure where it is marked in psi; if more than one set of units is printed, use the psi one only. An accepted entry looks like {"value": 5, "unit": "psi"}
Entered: {"value": 400, "unit": "psi"}
